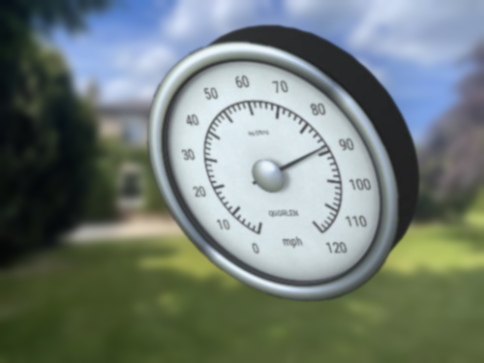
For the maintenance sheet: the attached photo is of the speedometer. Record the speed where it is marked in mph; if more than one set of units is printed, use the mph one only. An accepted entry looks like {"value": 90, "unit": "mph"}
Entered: {"value": 88, "unit": "mph"}
